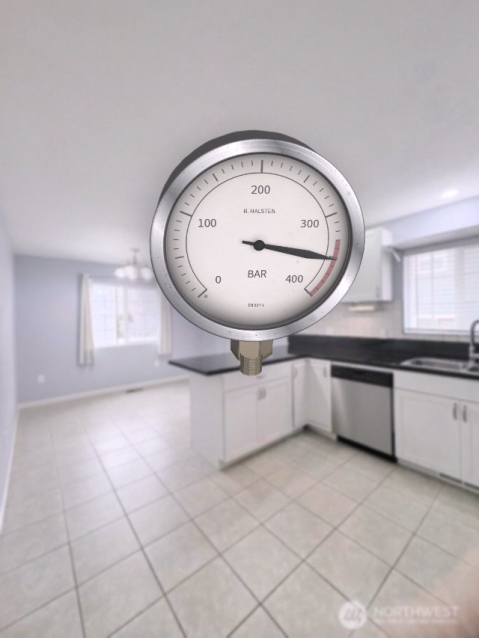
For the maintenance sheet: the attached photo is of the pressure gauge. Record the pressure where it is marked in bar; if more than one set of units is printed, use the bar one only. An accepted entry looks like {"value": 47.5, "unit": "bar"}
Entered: {"value": 350, "unit": "bar"}
